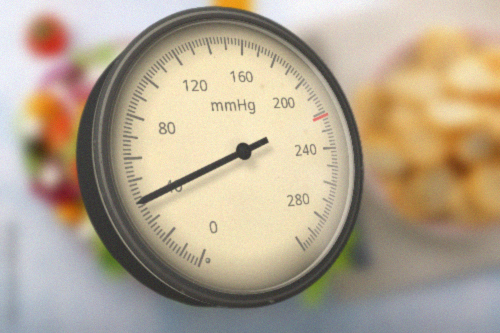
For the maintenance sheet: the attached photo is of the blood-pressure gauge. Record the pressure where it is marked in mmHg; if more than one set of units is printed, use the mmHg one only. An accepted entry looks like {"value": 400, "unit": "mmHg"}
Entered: {"value": 40, "unit": "mmHg"}
